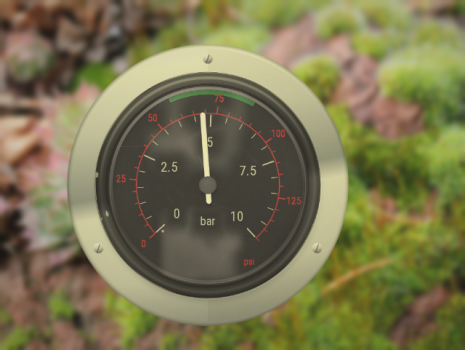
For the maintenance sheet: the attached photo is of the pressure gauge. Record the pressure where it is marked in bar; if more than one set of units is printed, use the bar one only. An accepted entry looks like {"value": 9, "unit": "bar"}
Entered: {"value": 4.75, "unit": "bar"}
